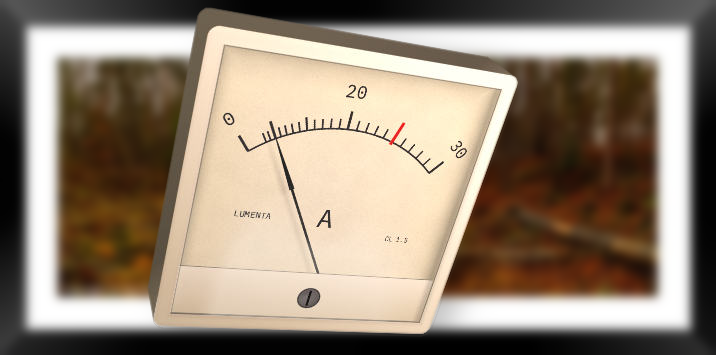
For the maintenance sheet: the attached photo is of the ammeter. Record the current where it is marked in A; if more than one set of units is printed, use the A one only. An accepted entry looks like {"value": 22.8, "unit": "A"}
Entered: {"value": 10, "unit": "A"}
